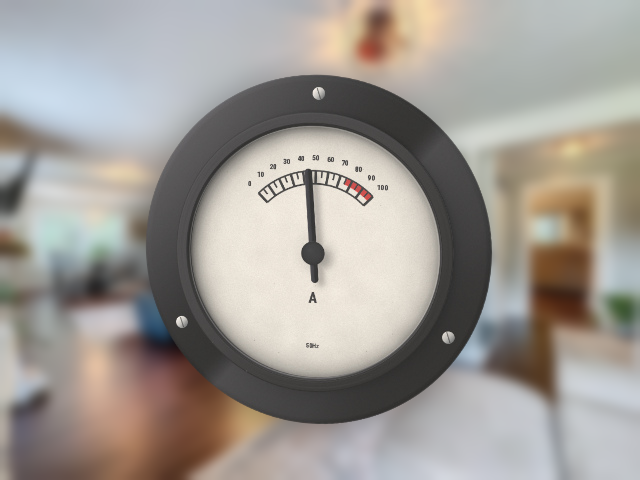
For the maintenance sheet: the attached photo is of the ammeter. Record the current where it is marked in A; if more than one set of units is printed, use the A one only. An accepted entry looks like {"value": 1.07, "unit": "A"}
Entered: {"value": 45, "unit": "A"}
